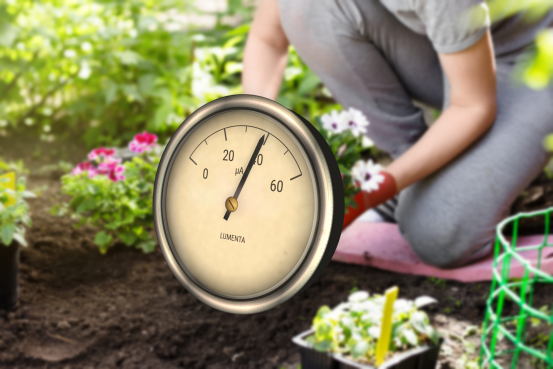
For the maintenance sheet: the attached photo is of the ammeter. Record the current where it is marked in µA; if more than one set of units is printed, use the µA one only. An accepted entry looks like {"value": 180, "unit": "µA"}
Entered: {"value": 40, "unit": "µA"}
